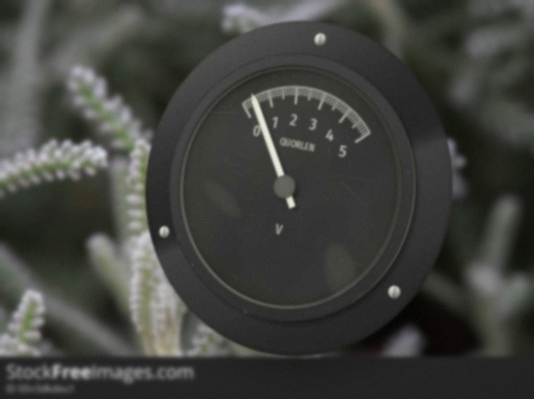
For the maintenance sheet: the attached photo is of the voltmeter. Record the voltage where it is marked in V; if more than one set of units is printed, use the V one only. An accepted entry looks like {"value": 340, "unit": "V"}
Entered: {"value": 0.5, "unit": "V"}
